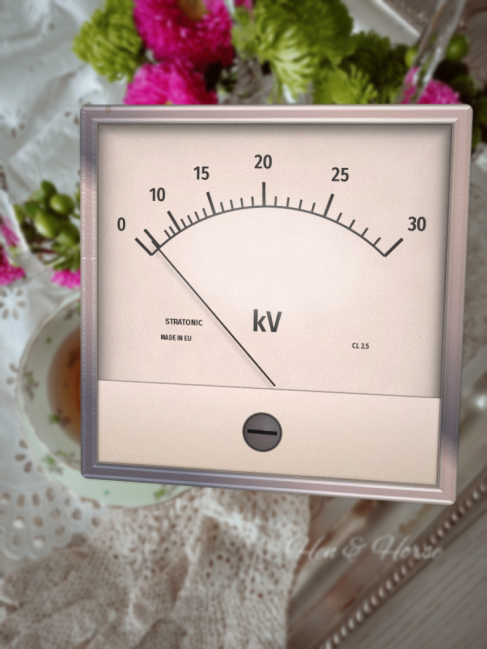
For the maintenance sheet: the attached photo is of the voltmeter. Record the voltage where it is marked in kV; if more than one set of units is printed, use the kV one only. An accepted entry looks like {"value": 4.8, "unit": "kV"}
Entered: {"value": 5, "unit": "kV"}
